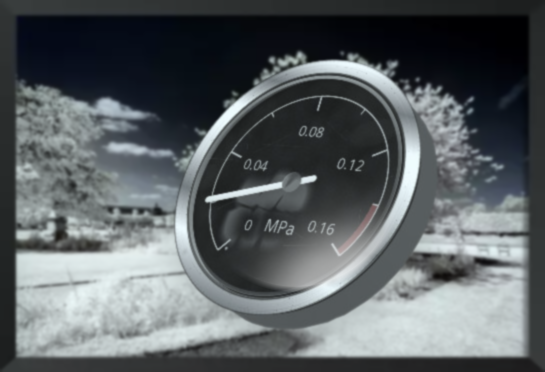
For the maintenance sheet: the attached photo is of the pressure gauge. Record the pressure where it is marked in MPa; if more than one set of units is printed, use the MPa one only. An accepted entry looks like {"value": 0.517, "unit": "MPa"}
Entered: {"value": 0.02, "unit": "MPa"}
